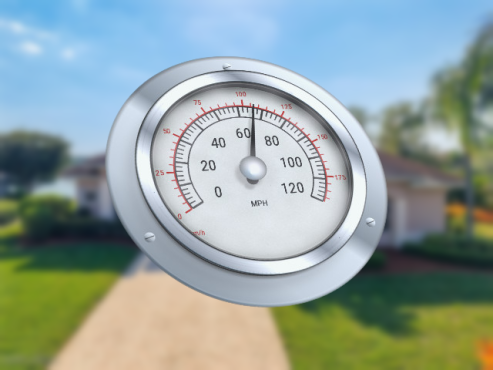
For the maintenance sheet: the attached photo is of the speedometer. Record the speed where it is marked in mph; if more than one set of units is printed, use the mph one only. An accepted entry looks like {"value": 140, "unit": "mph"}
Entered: {"value": 66, "unit": "mph"}
